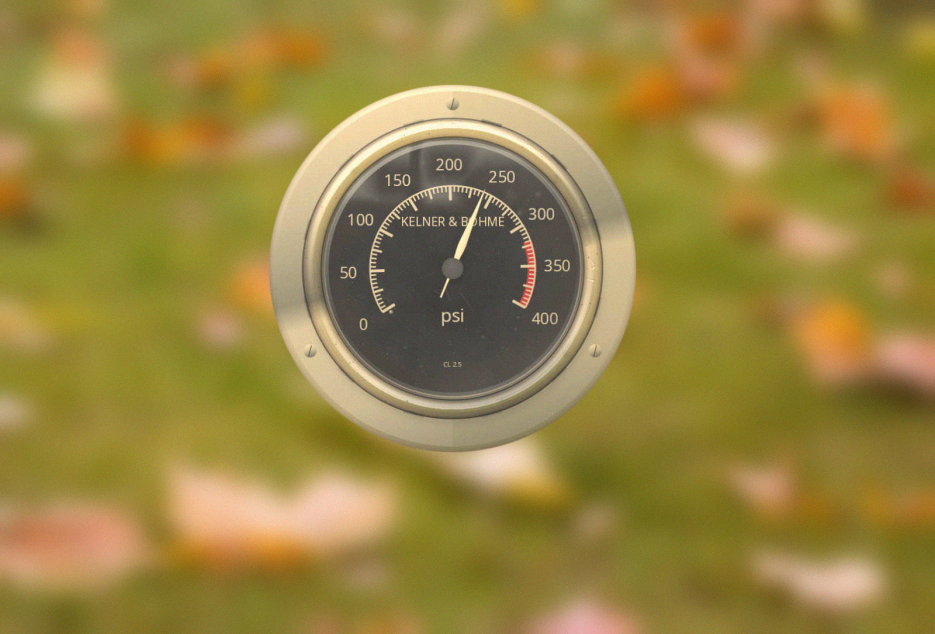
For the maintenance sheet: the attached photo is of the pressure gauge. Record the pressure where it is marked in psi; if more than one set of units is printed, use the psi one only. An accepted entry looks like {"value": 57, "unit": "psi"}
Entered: {"value": 240, "unit": "psi"}
